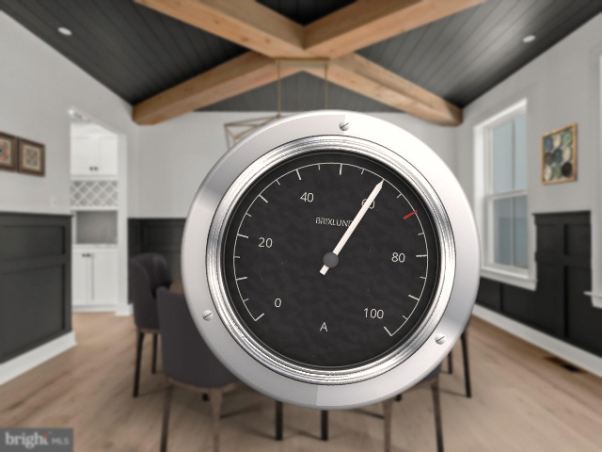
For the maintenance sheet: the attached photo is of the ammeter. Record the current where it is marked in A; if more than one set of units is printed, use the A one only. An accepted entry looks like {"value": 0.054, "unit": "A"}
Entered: {"value": 60, "unit": "A"}
